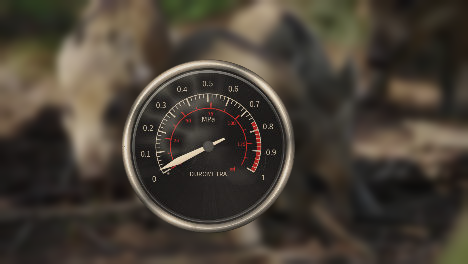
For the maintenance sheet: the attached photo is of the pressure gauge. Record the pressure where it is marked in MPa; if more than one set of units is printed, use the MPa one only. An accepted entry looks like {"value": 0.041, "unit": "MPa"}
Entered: {"value": 0.02, "unit": "MPa"}
